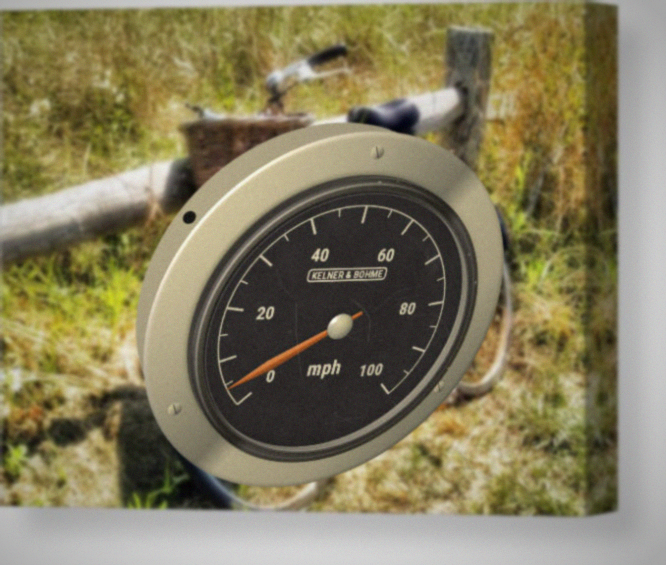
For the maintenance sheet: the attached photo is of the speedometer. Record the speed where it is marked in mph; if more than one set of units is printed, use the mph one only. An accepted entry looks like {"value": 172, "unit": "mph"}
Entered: {"value": 5, "unit": "mph"}
